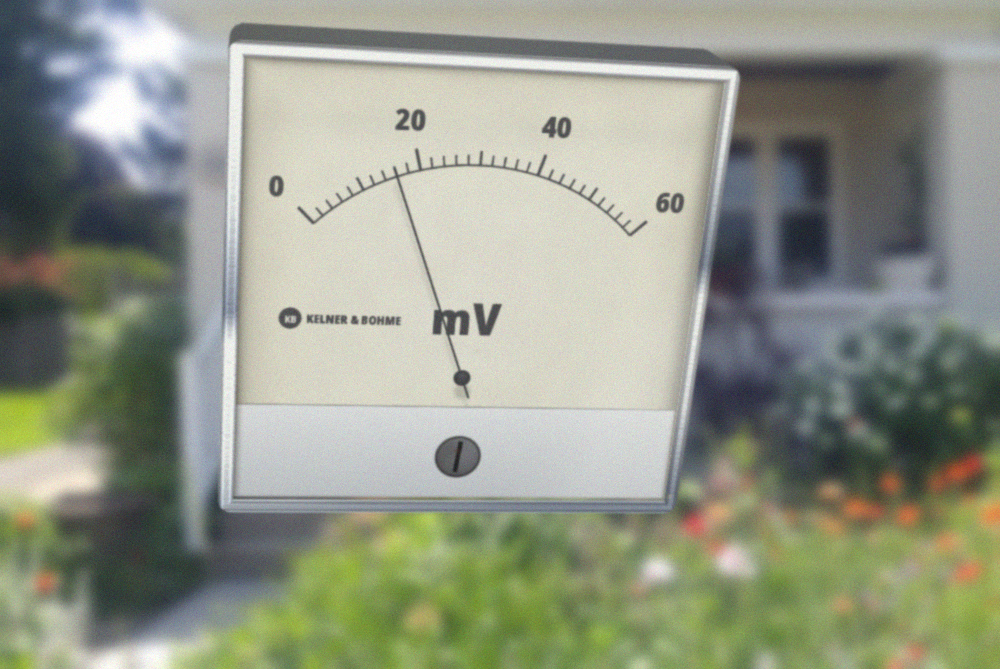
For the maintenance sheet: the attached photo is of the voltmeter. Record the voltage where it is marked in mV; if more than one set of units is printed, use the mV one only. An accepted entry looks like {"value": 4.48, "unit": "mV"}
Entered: {"value": 16, "unit": "mV"}
